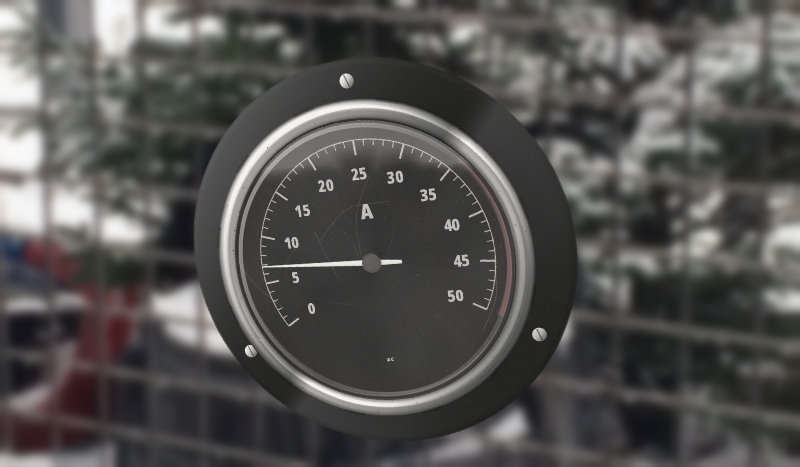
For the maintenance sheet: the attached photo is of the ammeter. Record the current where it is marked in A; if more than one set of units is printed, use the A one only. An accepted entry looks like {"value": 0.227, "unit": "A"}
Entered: {"value": 7, "unit": "A"}
